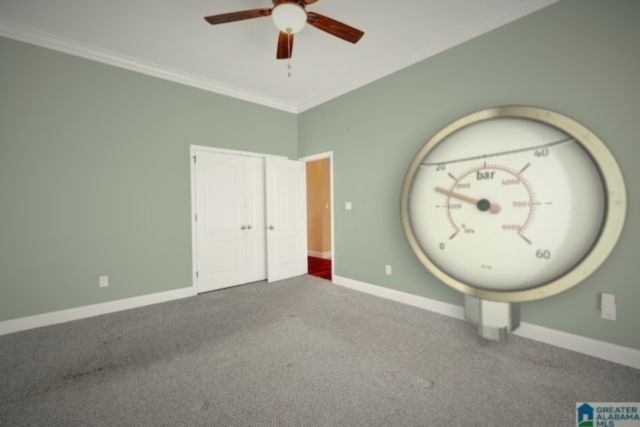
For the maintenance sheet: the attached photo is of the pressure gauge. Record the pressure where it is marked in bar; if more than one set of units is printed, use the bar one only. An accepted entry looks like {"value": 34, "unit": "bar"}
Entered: {"value": 15, "unit": "bar"}
